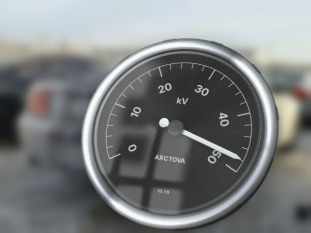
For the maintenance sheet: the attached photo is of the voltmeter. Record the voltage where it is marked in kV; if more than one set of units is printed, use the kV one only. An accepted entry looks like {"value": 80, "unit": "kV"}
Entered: {"value": 48, "unit": "kV"}
